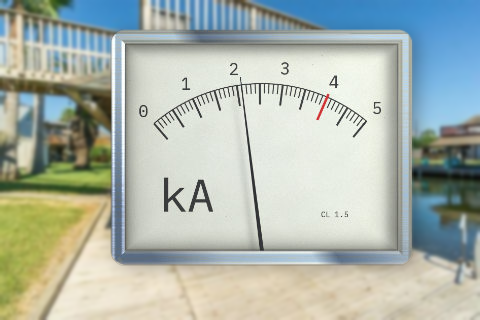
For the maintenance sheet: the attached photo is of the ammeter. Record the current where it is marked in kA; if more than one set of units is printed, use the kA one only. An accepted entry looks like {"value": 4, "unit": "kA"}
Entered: {"value": 2.1, "unit": "kA"}
